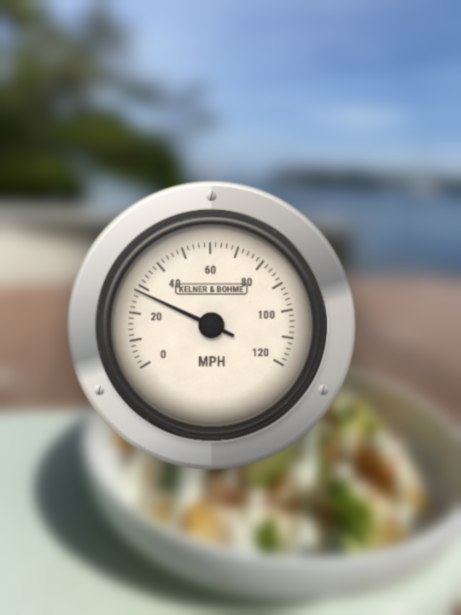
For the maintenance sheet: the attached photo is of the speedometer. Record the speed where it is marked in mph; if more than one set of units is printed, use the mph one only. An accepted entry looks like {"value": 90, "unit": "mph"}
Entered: {"value": 28, "unit": "mph"}
